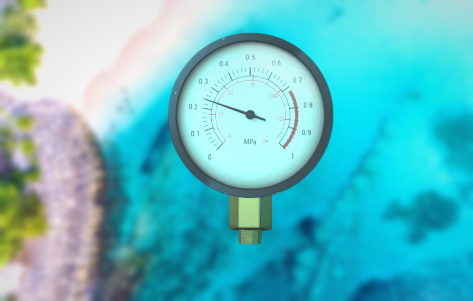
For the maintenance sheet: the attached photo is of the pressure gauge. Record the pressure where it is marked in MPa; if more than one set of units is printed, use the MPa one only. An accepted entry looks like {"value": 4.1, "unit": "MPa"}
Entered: {"value": 0.24, "unit": "MPa"}
